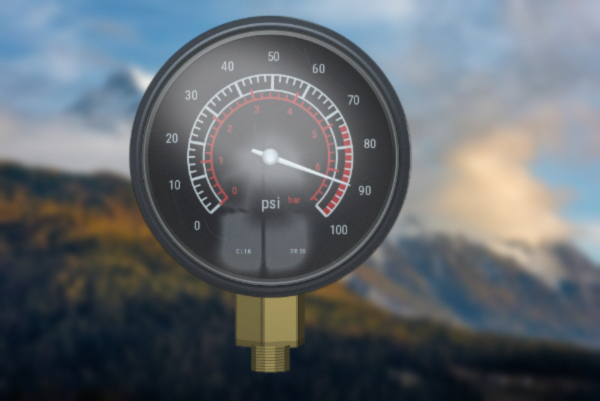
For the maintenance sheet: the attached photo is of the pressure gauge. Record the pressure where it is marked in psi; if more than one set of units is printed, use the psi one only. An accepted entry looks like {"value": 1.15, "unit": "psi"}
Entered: {"value": 90, "unit": "psi"}
